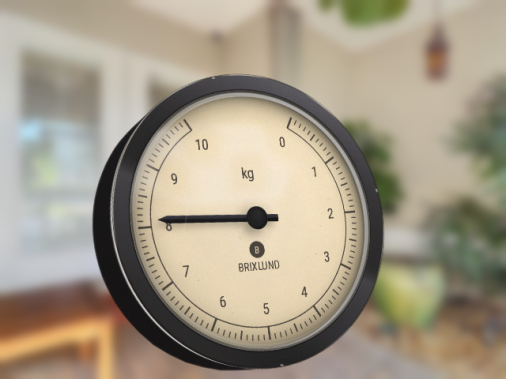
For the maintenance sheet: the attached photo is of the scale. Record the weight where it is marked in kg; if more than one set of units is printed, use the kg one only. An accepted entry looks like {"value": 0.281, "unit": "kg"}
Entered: {"value": 8.1, "unit": "kg"}
